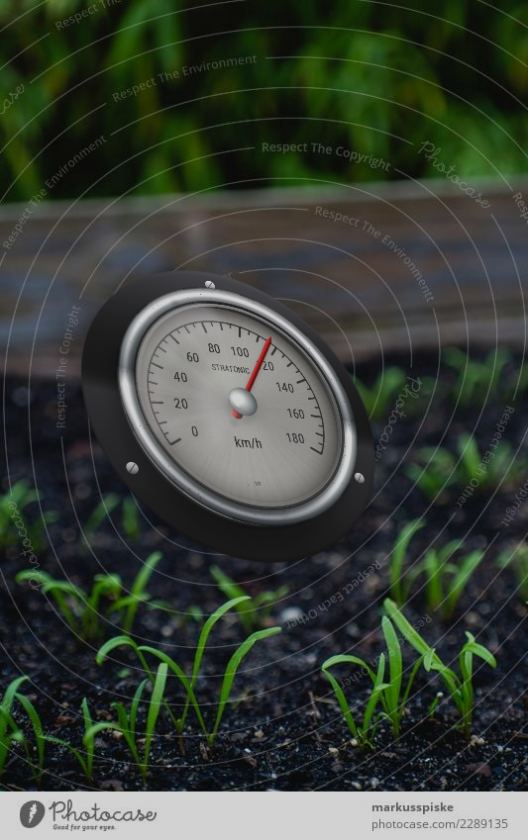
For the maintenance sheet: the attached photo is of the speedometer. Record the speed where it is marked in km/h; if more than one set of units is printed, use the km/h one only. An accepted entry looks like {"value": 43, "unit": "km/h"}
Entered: {"value": 115, "unit": "km/h"}
